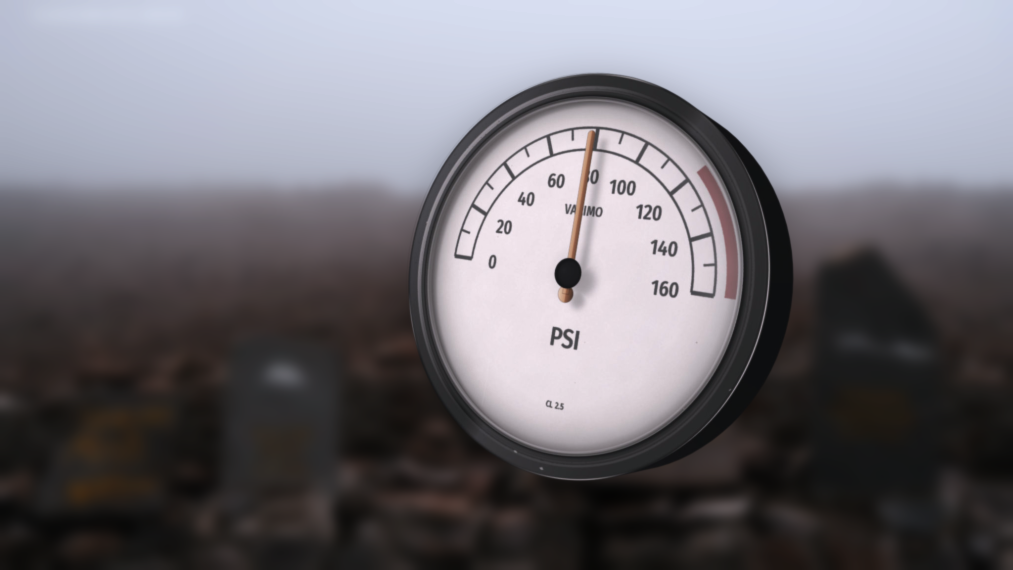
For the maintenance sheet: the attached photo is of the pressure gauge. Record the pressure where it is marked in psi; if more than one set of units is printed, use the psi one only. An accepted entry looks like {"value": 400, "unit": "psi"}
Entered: {"value": 80, "unit": "psi"}
